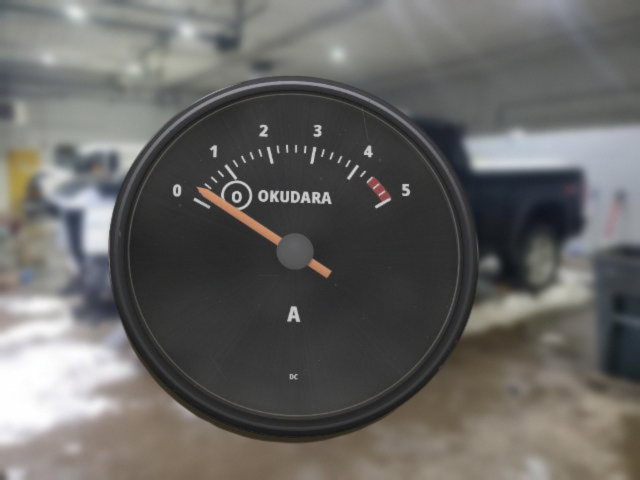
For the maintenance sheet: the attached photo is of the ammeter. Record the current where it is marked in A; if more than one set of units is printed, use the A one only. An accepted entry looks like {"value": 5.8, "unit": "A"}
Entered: {"value": 0.2, "unit": "A"}
